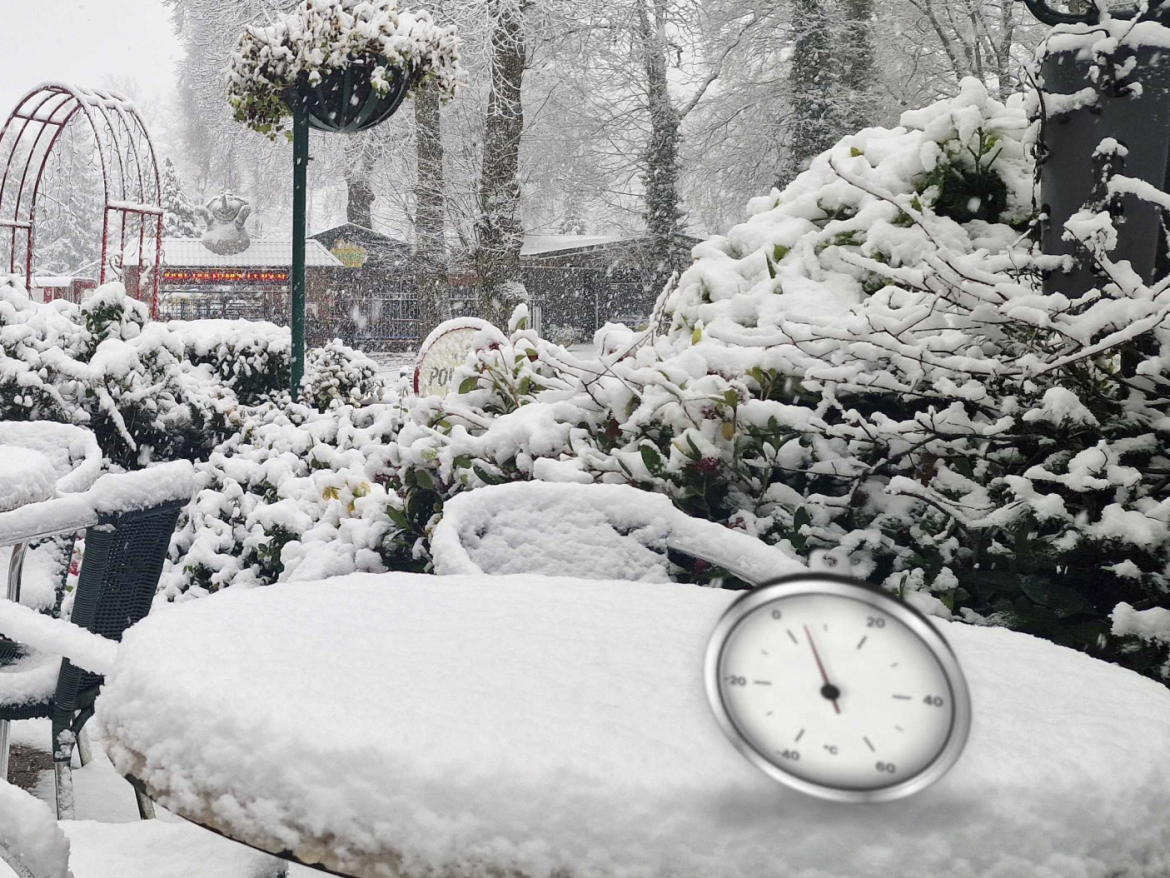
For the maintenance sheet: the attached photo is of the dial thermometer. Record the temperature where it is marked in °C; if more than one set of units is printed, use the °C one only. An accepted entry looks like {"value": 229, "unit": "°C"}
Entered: {"value": 5, "unit": "°C"}
